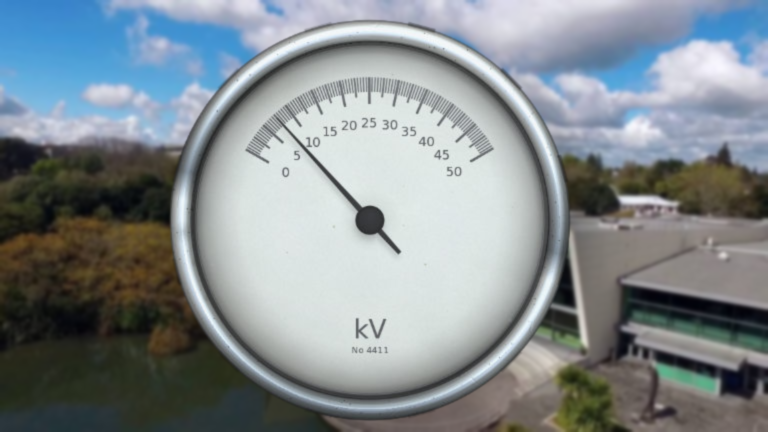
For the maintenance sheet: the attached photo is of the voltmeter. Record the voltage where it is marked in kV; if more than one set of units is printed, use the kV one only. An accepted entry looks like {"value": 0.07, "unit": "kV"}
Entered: {"value": 7.5, "unit": "kV"}
